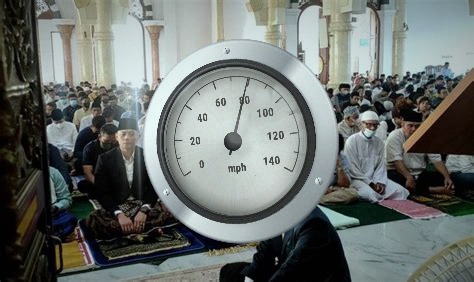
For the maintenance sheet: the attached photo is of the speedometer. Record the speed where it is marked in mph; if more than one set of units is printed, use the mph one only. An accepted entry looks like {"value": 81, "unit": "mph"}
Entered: {"value": 80, "unit": "mph"}
